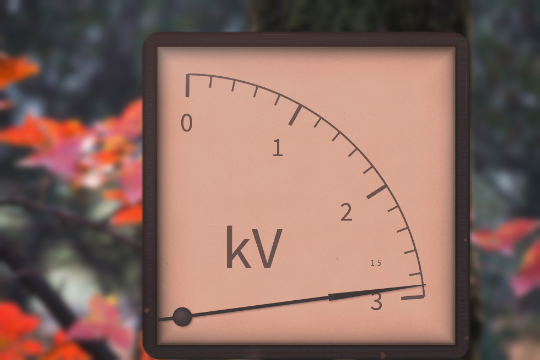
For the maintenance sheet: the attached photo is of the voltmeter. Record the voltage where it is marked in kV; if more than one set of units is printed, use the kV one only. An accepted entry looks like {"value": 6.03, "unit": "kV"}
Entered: {"value": 2.9, "unit": "kV"}
